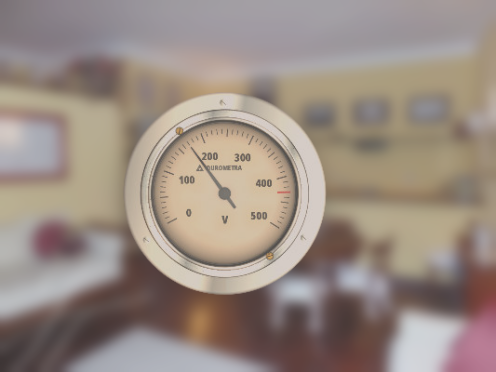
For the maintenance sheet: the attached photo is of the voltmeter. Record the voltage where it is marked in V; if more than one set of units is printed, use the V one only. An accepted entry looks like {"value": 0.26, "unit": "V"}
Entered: {"value": 170, "unit": "V"}
